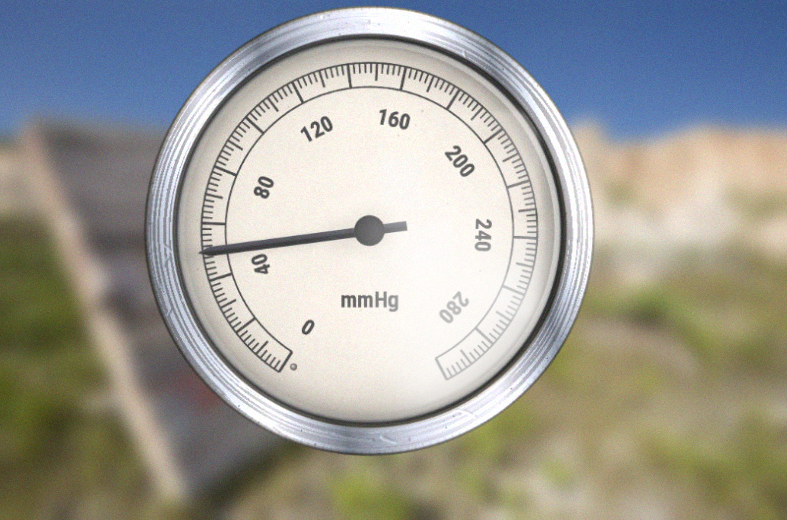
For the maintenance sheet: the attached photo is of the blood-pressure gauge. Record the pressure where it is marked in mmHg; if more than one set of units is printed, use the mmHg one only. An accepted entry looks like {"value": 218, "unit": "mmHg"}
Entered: {"value": 50, "unit": "mmHg"}
